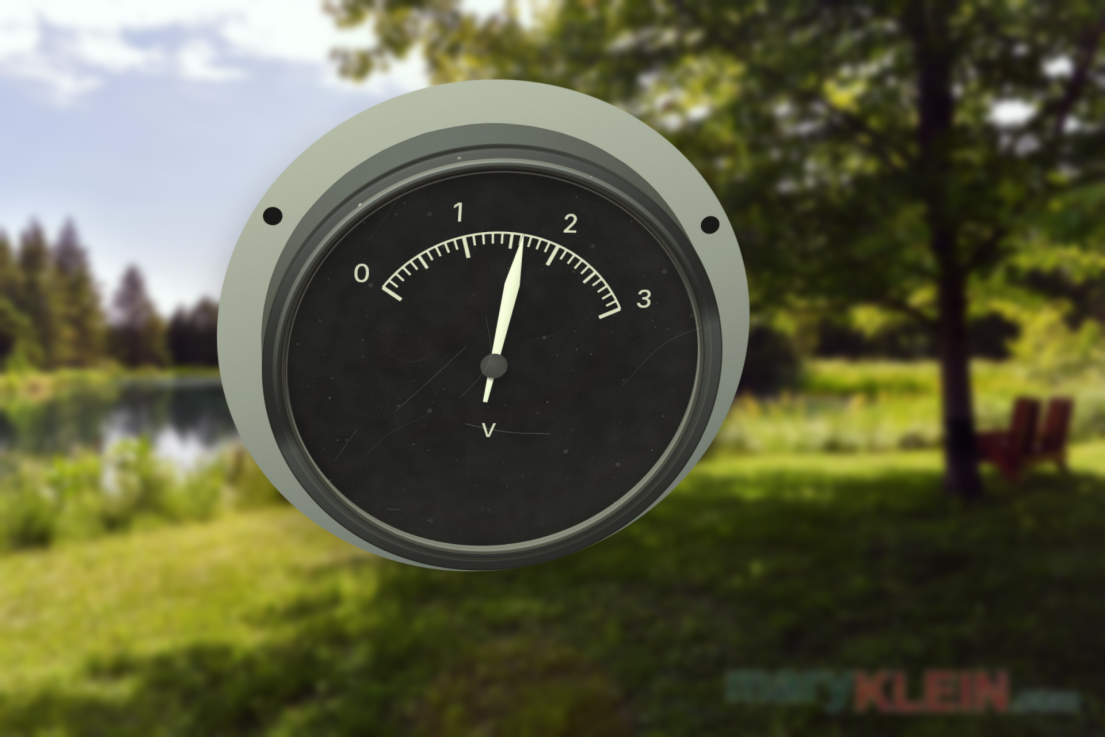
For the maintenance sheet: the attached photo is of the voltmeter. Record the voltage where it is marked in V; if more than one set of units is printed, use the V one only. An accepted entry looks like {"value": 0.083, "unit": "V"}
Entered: {"value": 1.6, "unit": "V"}
